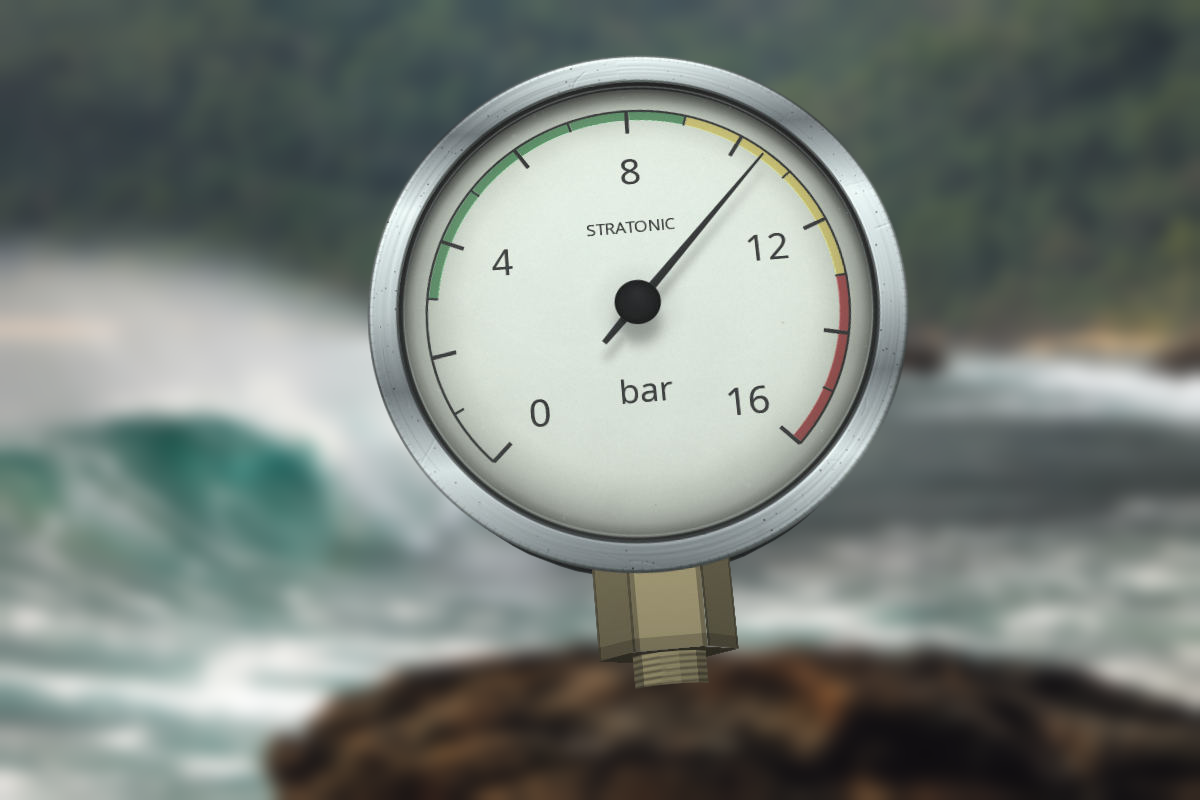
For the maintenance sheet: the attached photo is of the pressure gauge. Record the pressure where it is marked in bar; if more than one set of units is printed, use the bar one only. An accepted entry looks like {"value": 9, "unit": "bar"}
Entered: {"value": 10.5, "unit": "bar"}
